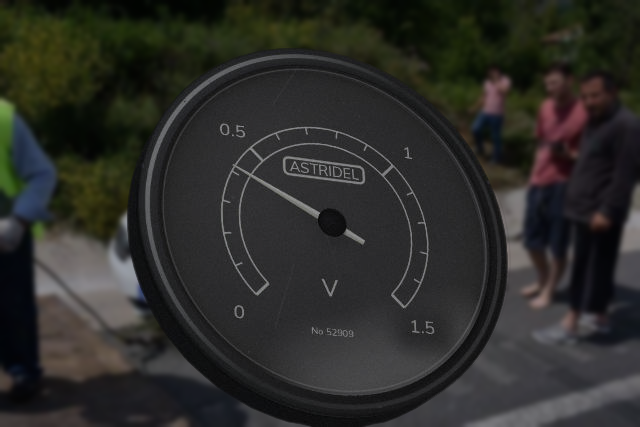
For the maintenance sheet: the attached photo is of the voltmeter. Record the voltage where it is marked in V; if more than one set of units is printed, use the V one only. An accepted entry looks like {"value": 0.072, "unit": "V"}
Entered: {"value": 0.4, "unit": "V"}
